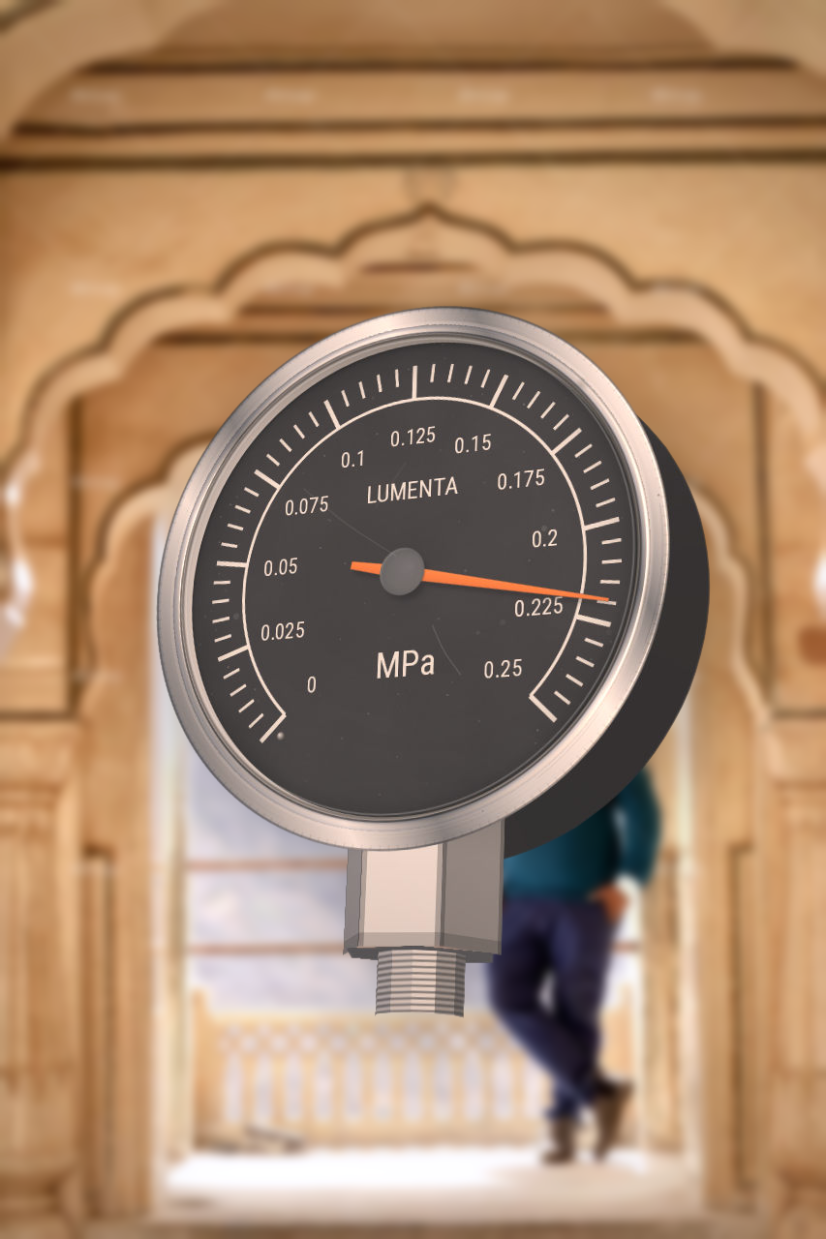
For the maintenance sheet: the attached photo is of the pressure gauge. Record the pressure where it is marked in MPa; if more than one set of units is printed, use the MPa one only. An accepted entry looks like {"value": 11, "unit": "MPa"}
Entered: {"value": 0.22, "unit": "MPa"}
